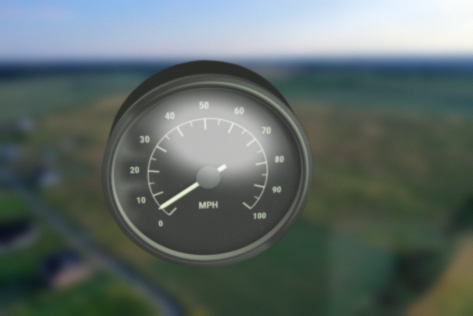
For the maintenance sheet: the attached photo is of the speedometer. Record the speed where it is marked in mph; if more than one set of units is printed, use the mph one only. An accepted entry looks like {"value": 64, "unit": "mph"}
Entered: {"value": 5, "unit": "mph"}
